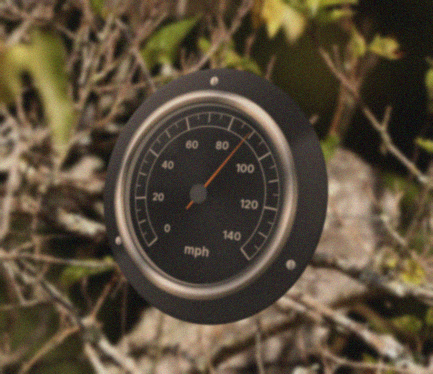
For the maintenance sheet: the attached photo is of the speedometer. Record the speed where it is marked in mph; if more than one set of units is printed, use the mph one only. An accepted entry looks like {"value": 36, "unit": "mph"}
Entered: {"value": 90, "unit": "mph"}
